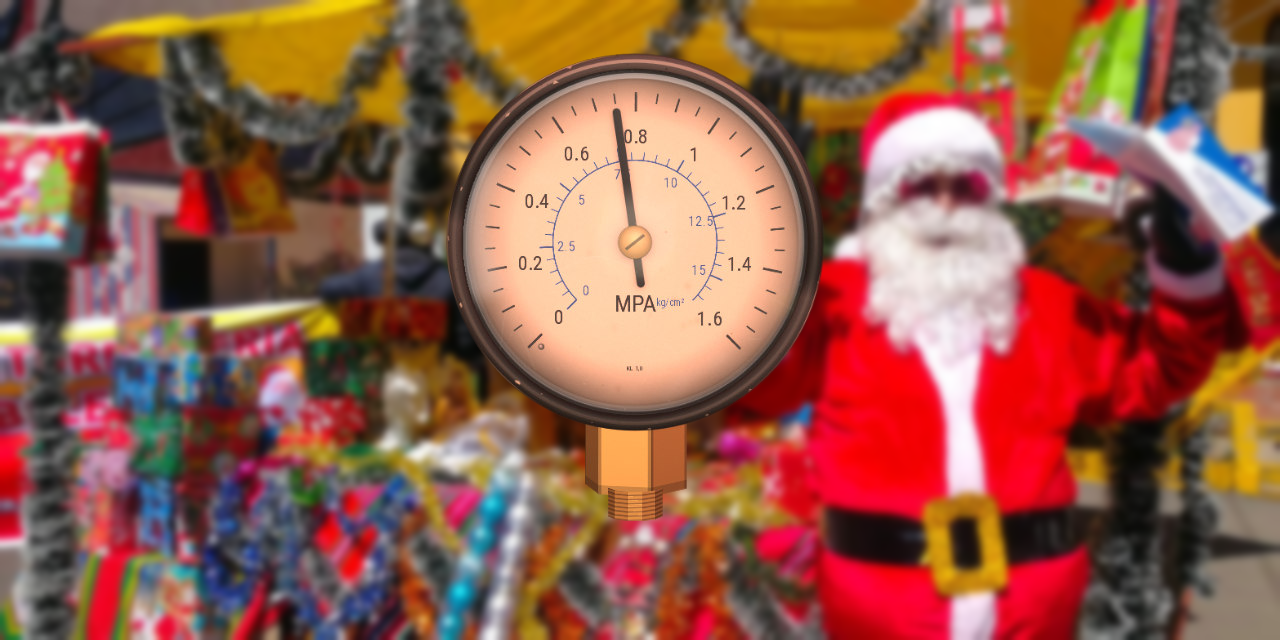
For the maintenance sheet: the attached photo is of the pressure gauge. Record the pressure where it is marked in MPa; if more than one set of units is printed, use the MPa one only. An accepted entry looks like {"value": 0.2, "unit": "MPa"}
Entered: {"value": 0.75, "unit": "MPa"}
